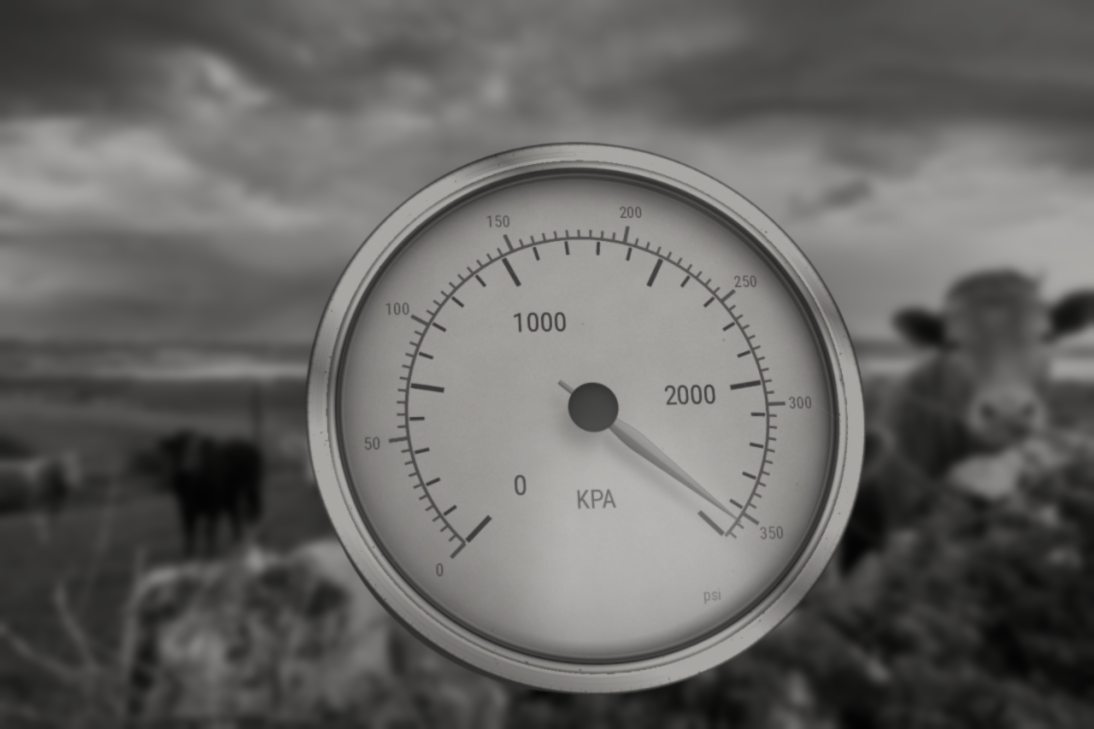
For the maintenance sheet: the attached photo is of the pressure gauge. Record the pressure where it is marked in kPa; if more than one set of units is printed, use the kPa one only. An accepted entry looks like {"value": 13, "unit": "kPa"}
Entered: {"value": 2450, "unit": "kPa"}
